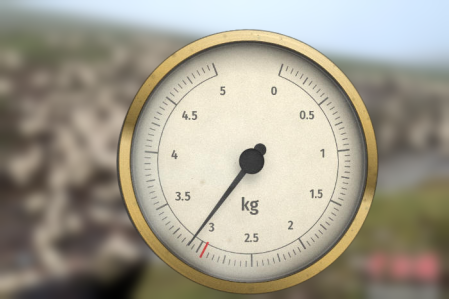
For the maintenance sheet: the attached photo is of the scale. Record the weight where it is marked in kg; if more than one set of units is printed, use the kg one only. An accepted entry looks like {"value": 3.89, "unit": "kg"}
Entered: {"value": 3.1, "unit": "kg"}
